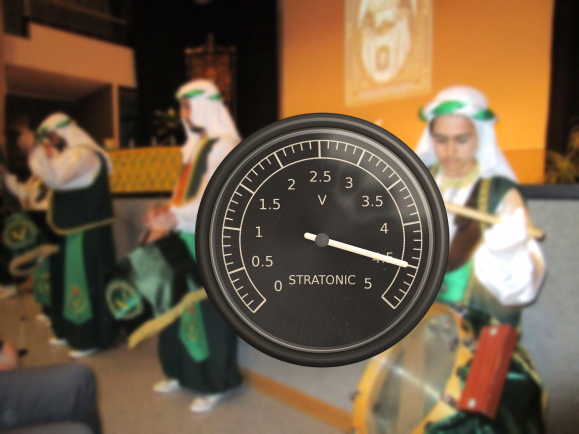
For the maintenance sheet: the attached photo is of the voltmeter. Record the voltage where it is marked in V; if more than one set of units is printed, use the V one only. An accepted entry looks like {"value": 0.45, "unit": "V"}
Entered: {"value": 4.5, "unit": "V"}
